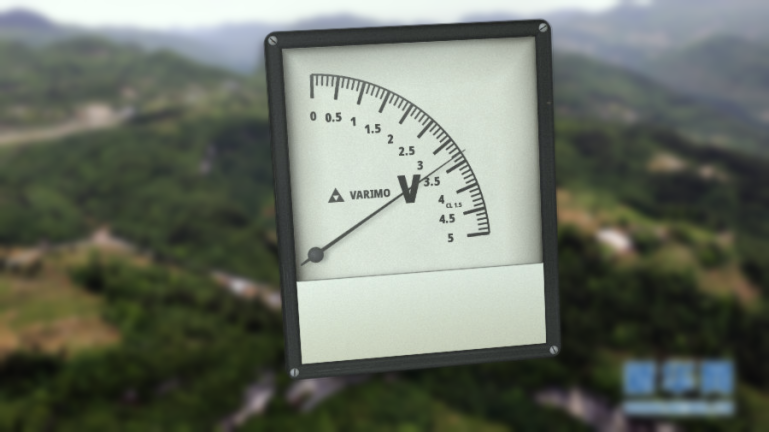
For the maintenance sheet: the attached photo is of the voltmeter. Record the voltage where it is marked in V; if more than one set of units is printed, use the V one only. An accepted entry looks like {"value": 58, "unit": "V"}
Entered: {"value": 3.3, "unit": "V"}
